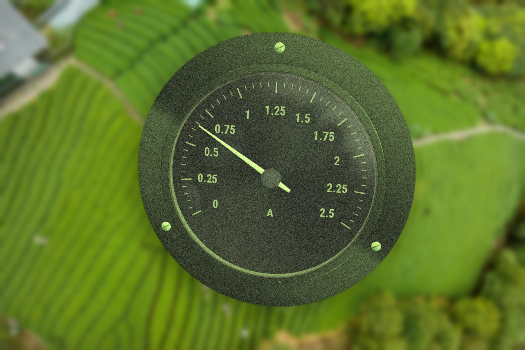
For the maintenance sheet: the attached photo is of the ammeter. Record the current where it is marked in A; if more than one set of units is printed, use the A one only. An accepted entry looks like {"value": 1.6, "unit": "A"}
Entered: {"value": 0.65, "unit": "A"}
